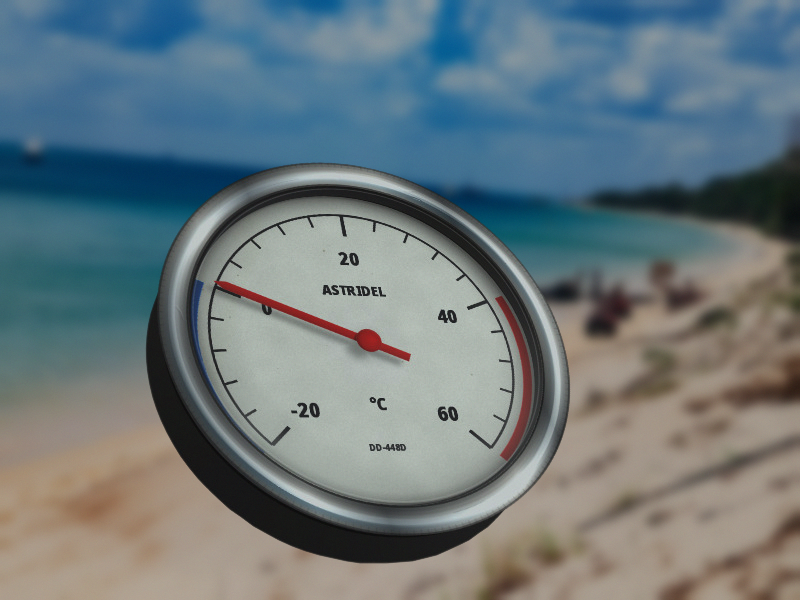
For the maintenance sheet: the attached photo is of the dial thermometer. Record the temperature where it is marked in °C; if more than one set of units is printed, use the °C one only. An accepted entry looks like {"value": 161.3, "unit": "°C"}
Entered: {"value": 0, "unit": "°C"}
